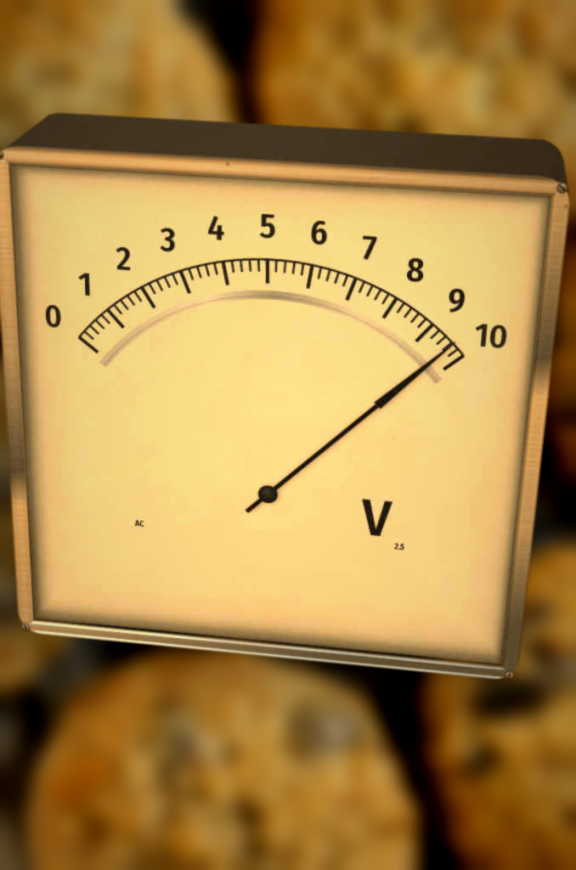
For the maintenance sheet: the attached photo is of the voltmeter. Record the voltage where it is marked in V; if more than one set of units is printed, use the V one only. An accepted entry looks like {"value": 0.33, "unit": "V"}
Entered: {"value": 9.6, "unit": "V"}
